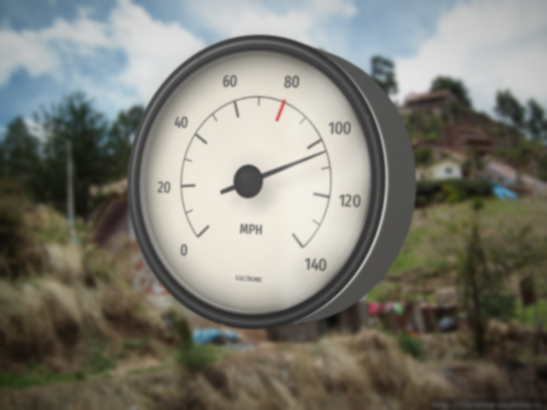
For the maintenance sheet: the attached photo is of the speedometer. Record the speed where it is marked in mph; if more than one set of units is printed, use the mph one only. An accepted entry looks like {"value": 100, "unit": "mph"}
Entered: {"value": 105, "unit": "mph"}
